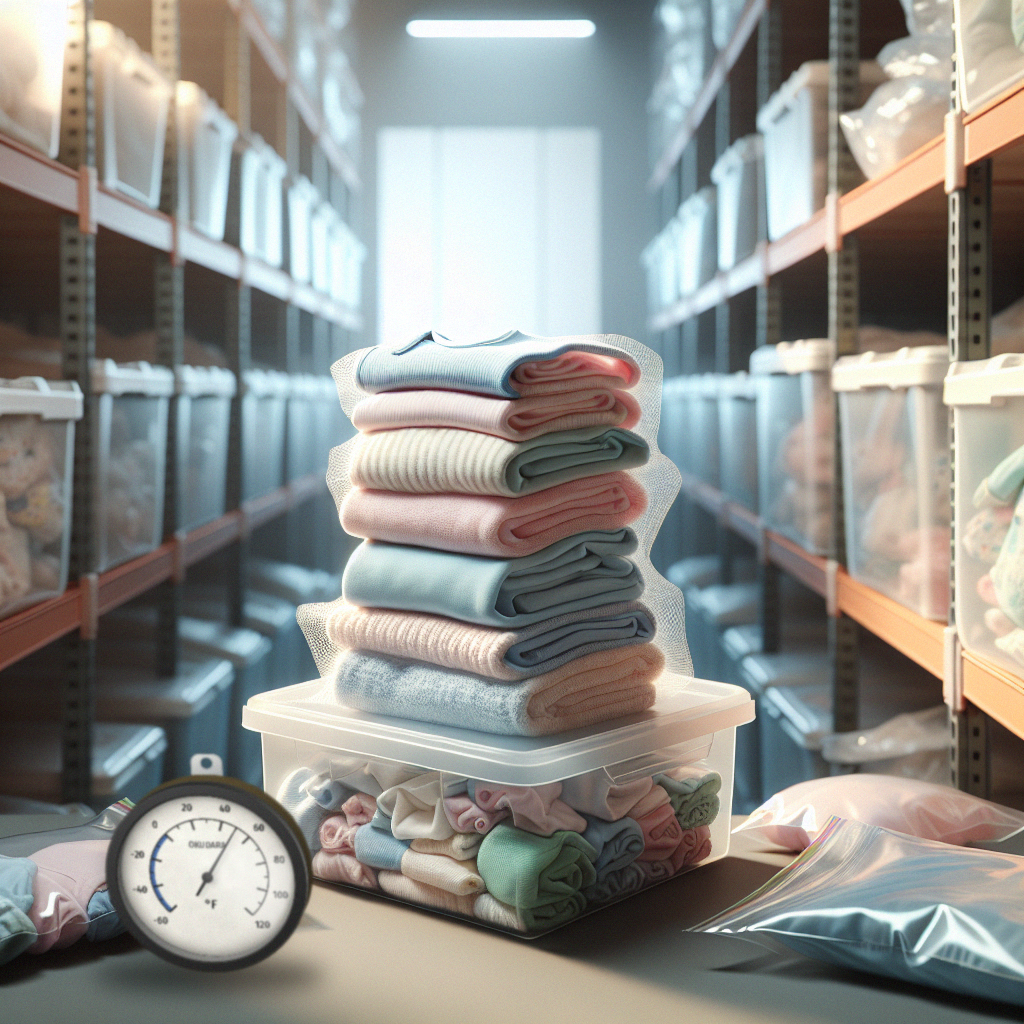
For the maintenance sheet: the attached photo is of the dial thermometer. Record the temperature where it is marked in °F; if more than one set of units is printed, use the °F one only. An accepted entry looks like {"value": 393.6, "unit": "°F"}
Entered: {"value": 50, "unit": "°F"}
